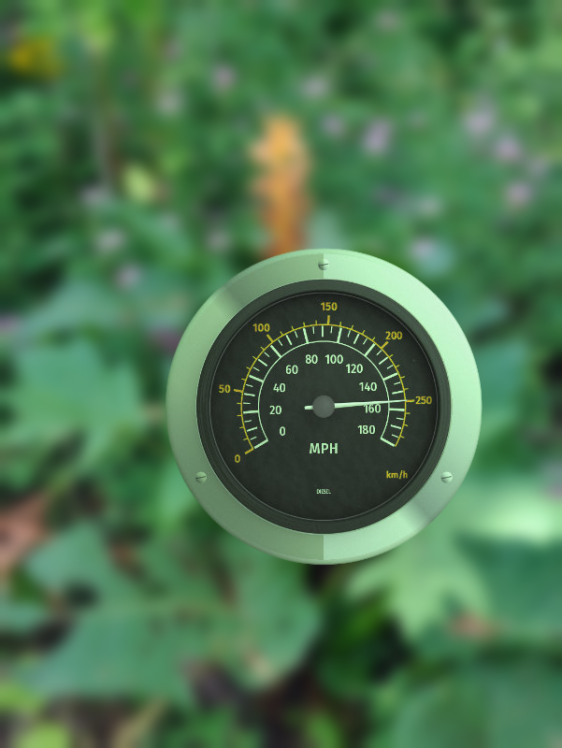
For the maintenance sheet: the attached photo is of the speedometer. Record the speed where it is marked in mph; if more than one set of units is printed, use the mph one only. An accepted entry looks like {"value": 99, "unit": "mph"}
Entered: {"value": 155, "unit": "mph"}
